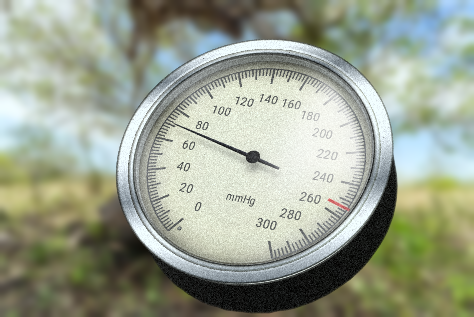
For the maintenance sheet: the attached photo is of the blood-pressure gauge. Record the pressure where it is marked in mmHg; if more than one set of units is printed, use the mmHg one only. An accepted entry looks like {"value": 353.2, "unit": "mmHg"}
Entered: {"value": 70, "unit": "mmHg"}
